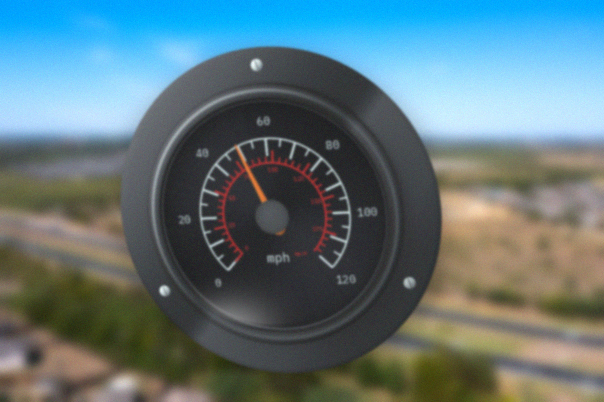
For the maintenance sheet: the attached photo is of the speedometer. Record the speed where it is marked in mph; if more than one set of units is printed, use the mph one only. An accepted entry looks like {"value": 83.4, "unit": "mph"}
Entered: {"value": 50, "unit": "mph"}
